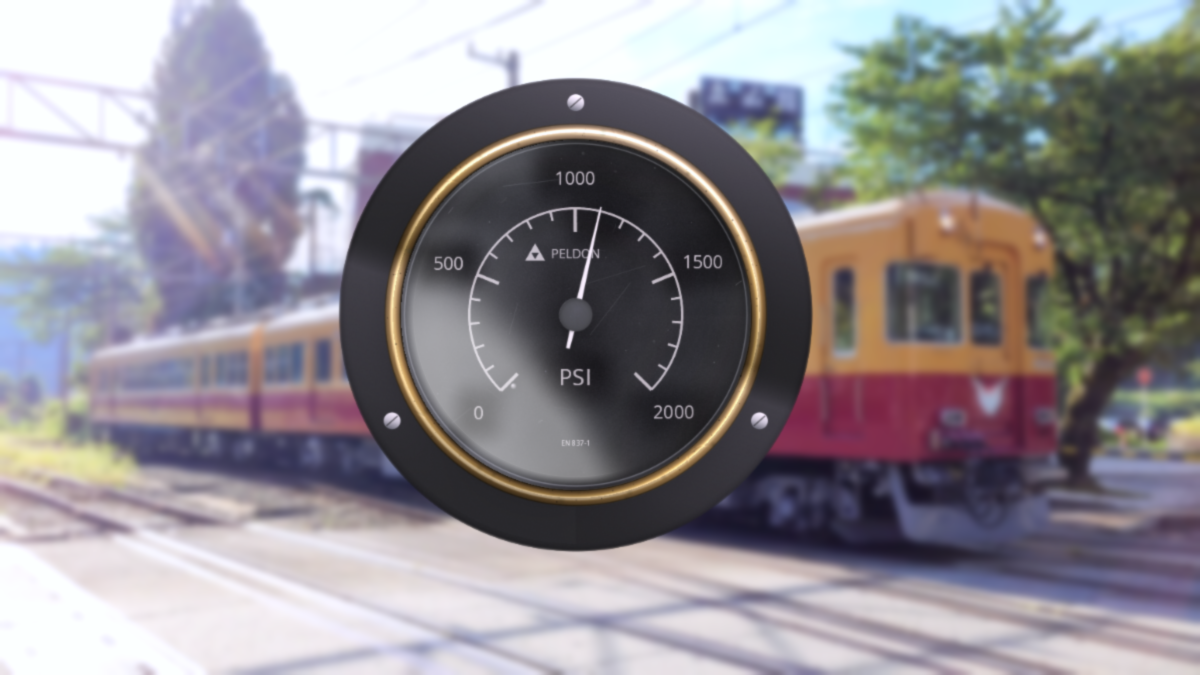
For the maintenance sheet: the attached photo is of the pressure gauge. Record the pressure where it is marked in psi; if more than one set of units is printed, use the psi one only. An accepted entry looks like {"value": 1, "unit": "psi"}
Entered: {"value": 1100, "unit": "psi"}
